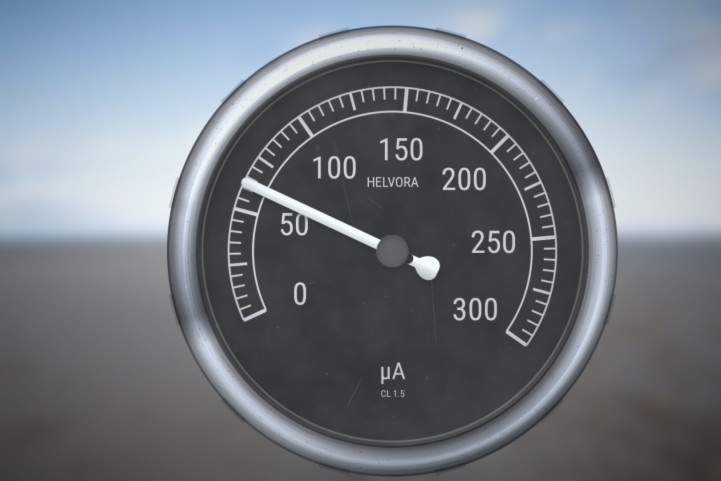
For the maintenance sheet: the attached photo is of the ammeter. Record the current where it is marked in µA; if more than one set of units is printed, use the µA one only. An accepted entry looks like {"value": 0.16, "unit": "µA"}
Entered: {"value": 62.5, "unit": "µA"}
